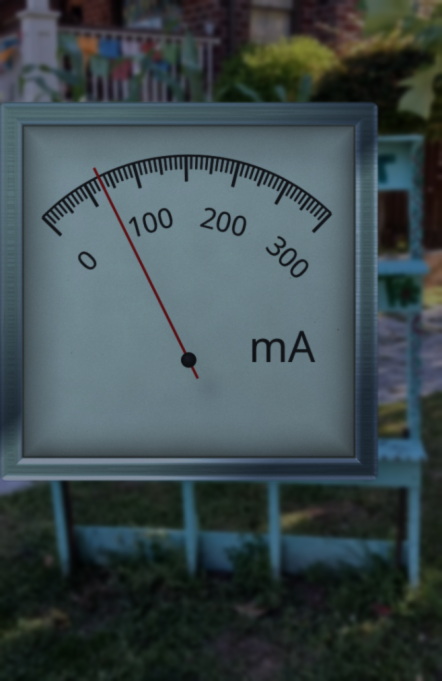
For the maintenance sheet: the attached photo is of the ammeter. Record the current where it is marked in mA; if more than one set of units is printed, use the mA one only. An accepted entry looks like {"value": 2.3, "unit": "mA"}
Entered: {"value": 65, "unit": "mA"}
